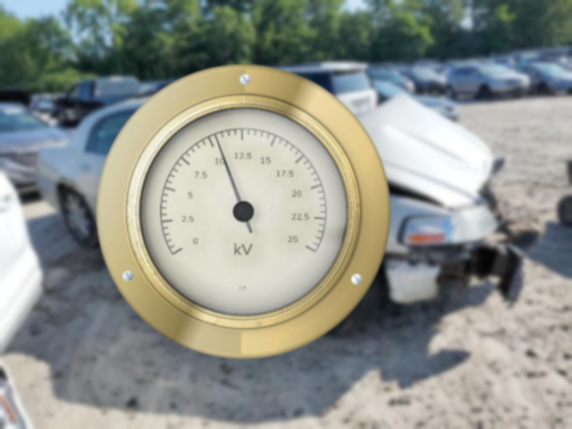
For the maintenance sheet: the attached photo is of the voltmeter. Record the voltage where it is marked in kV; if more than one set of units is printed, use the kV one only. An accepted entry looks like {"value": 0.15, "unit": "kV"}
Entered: {"value": 10.5, "unit": "kV"}
